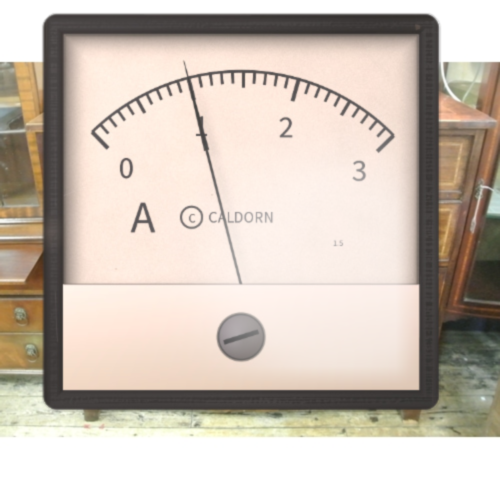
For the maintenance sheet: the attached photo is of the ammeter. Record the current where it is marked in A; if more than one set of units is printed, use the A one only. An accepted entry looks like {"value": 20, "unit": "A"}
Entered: {"value": 1, "unit": "A"}
